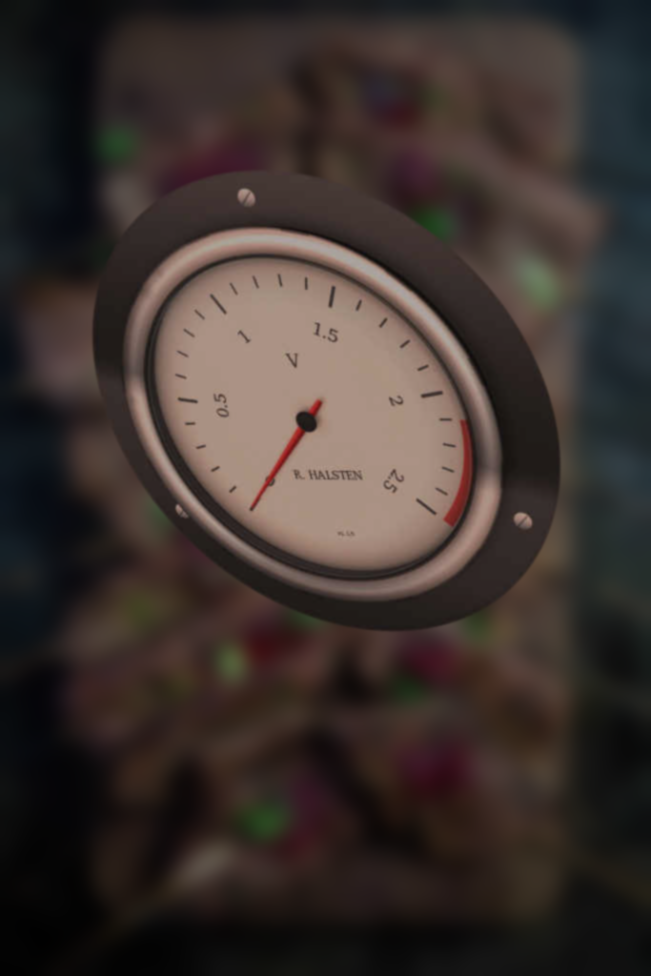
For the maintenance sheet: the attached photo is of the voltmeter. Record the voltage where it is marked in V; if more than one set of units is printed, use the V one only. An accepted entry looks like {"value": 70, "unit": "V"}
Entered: {"value": 0, "unit": "V"}
